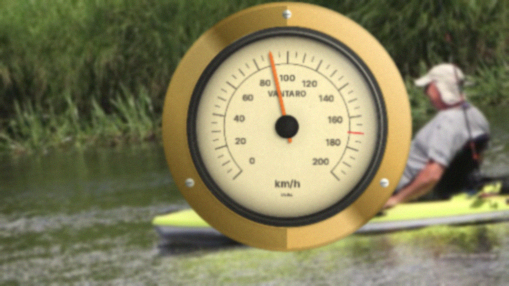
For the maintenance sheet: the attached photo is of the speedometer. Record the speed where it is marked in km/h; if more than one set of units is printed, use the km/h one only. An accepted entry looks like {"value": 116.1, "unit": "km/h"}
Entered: {"value": 90, "unit": "km/h"}
